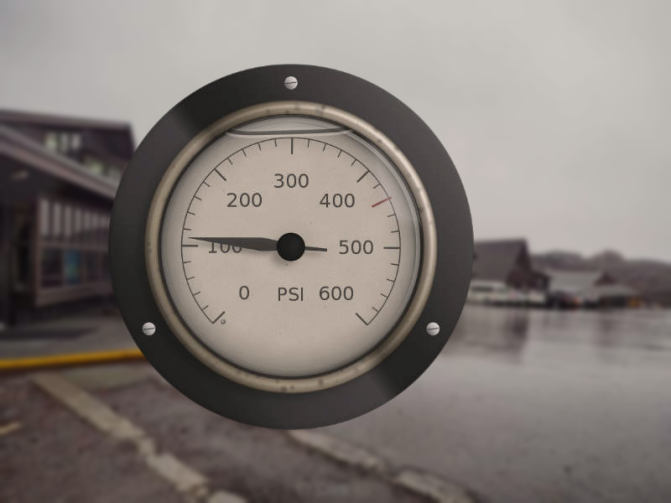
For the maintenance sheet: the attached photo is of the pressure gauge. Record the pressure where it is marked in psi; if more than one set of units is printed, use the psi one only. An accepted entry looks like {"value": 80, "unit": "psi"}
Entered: {"value": 110, "unit": "psi"}
